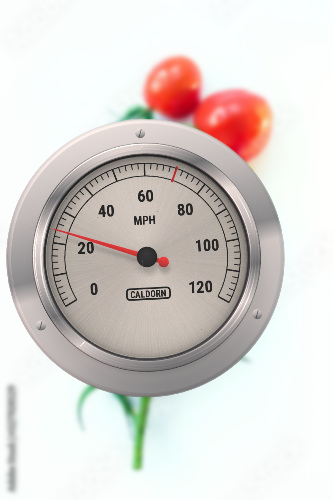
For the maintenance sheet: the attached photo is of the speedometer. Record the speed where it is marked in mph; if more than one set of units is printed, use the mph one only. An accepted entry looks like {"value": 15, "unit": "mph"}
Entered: {"value": 24, "unit": "mph"}
